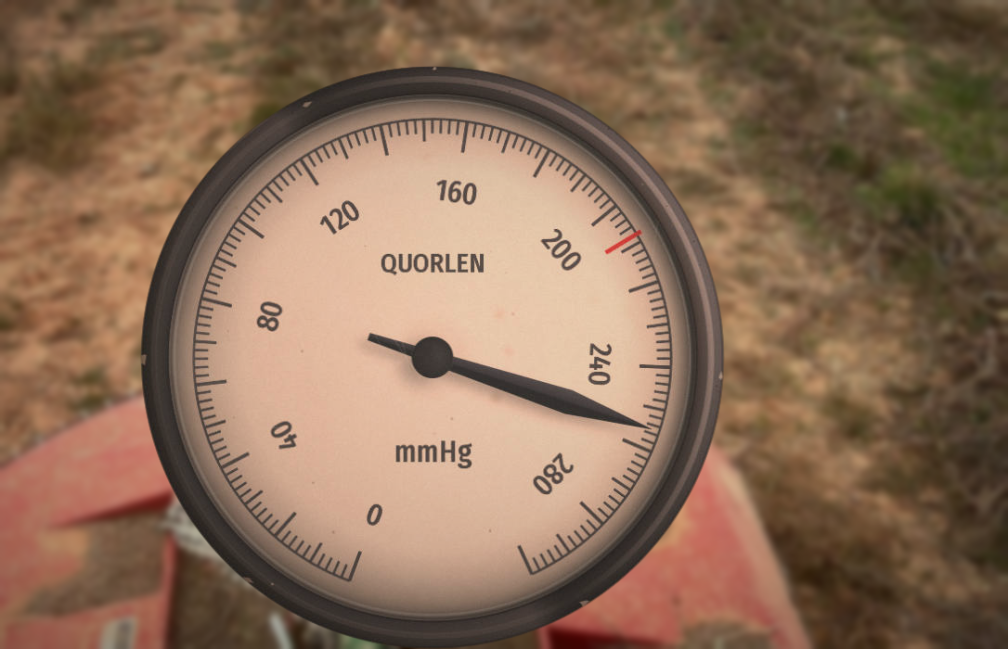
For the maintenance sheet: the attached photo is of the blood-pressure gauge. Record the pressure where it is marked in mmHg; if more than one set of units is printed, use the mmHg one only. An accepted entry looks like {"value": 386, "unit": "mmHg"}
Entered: {"value": 255, "unit": "mmHg"}
